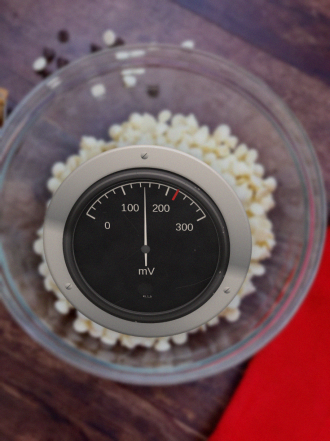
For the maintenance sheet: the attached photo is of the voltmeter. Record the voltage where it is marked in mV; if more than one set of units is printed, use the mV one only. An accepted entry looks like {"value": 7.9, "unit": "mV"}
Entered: {"value": 150, "unit": "mV"}
